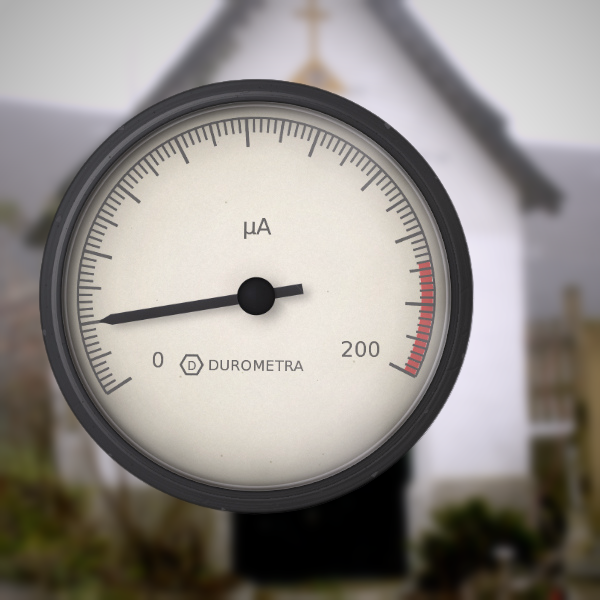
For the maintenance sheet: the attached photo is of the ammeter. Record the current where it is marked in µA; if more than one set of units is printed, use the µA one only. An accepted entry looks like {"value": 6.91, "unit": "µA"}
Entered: {"value": 20, "unit": "µA"}
